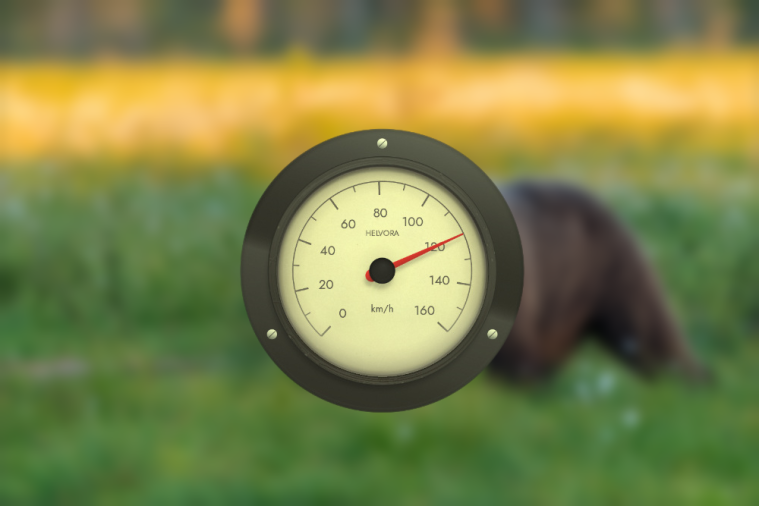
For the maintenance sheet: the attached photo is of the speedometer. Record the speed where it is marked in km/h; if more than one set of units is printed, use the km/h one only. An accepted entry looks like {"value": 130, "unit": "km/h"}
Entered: {"value": 120, "unit": "km/h"}
